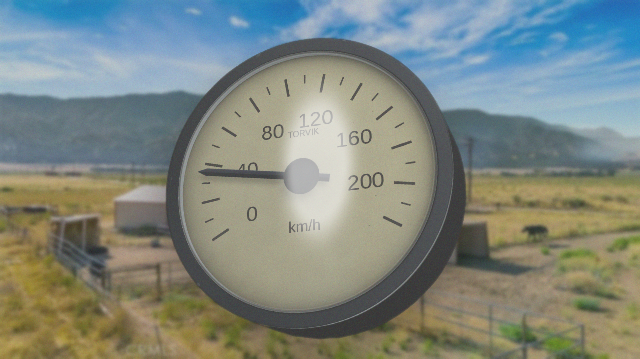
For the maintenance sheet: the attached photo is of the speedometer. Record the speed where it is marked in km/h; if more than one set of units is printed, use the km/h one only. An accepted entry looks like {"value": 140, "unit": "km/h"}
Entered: {"value": 35, "unit": "km/h"}
